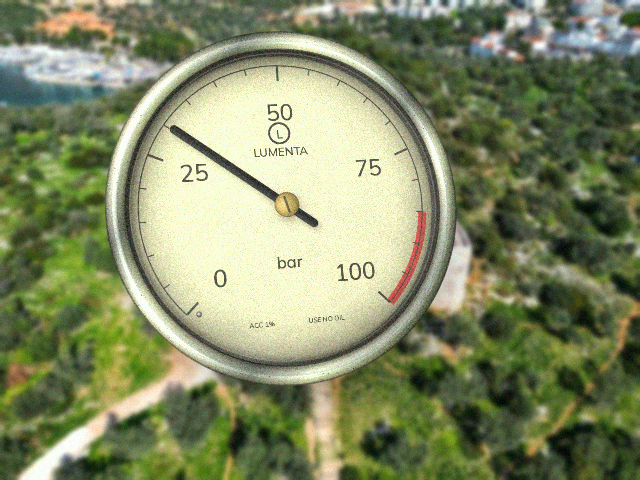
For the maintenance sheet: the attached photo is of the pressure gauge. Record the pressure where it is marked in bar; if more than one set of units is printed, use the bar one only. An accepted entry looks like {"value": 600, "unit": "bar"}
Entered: {"value": 30, "unit": "bar"}
